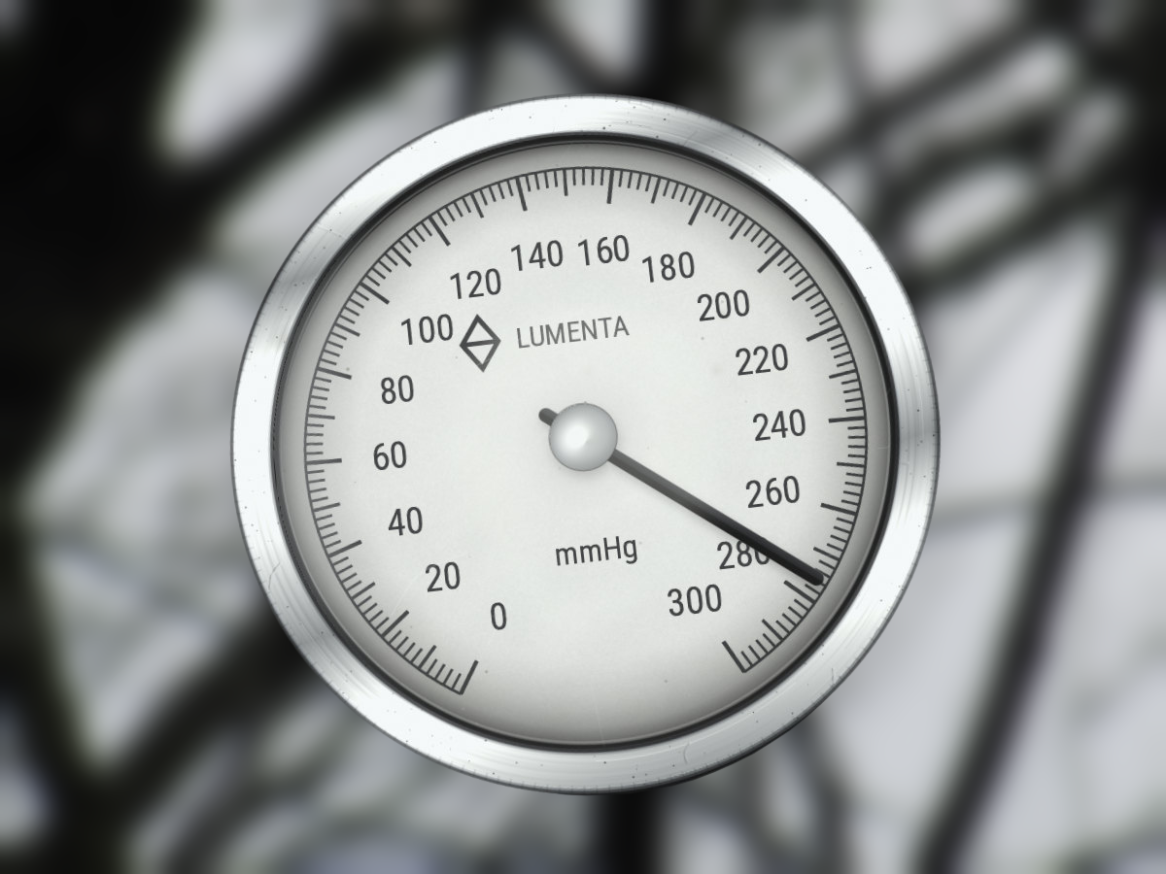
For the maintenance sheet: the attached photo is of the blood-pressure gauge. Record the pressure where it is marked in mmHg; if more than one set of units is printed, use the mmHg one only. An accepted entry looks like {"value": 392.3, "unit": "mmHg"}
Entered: {"value": 276, "unit": "mmHg"}
